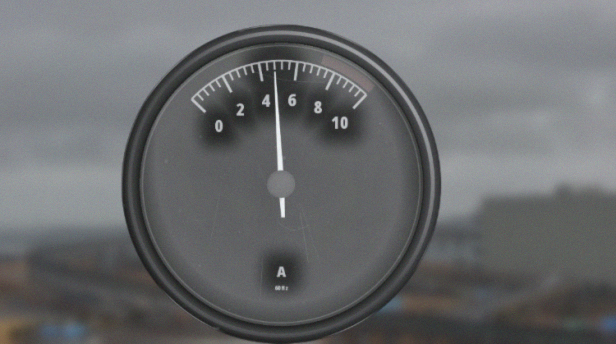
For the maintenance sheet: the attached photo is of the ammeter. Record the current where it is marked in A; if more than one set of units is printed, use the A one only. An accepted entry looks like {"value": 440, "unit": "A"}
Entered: {"value": 4.8, "unit": "A"}
